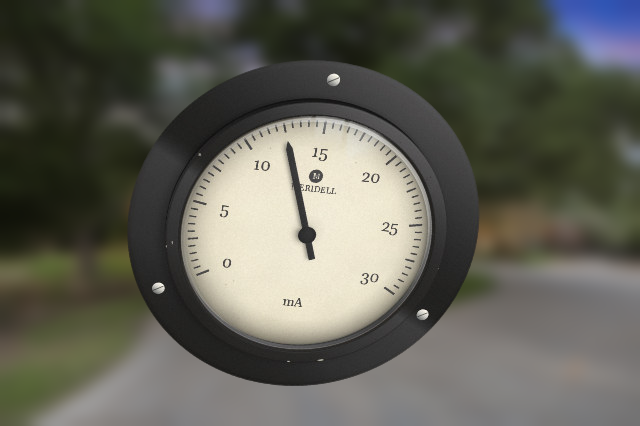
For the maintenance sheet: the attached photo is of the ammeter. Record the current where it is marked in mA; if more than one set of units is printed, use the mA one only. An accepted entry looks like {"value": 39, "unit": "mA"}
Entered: {"value": 12.5, "unit": "mA"}
